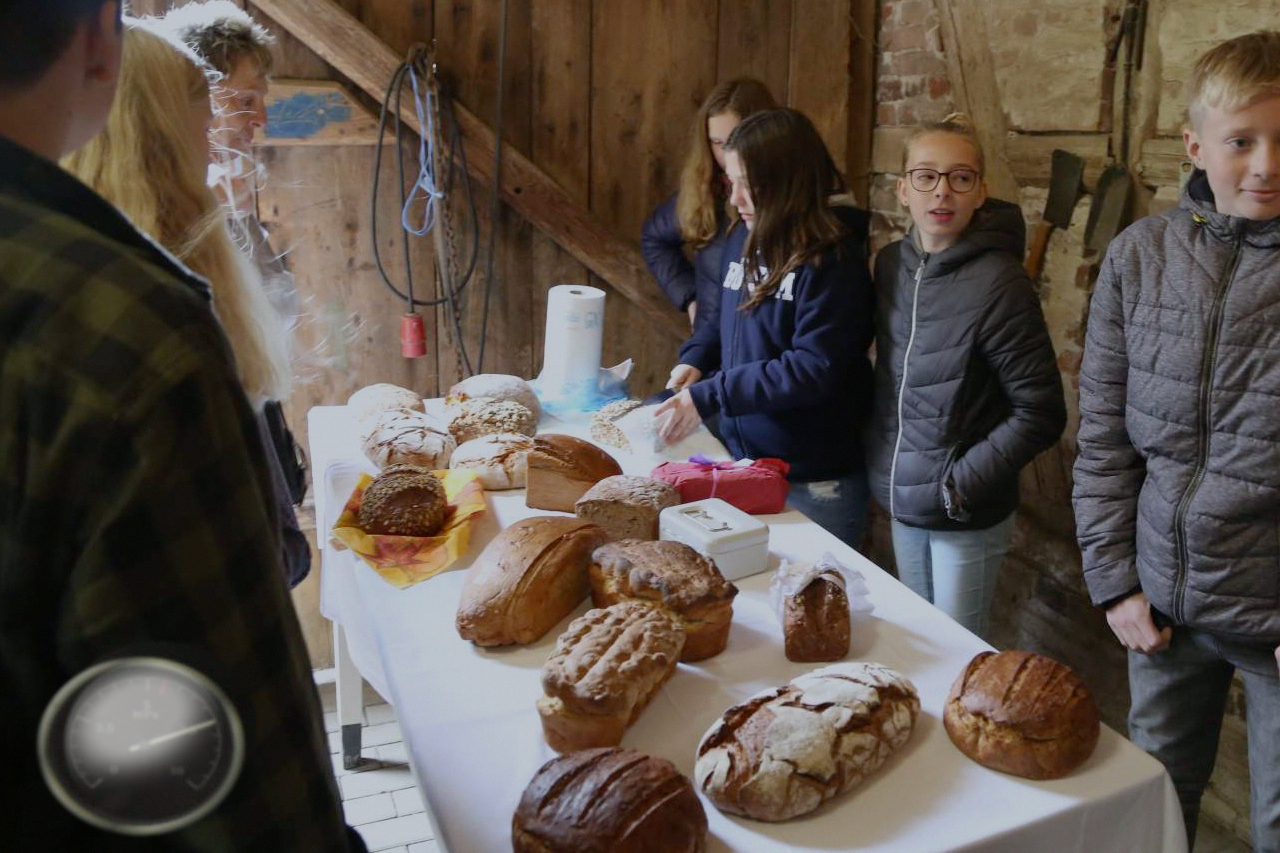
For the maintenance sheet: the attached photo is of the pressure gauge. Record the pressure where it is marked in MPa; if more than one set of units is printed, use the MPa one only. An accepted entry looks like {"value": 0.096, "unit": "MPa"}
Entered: {"value": 7.5, "unit": "MPa"}
